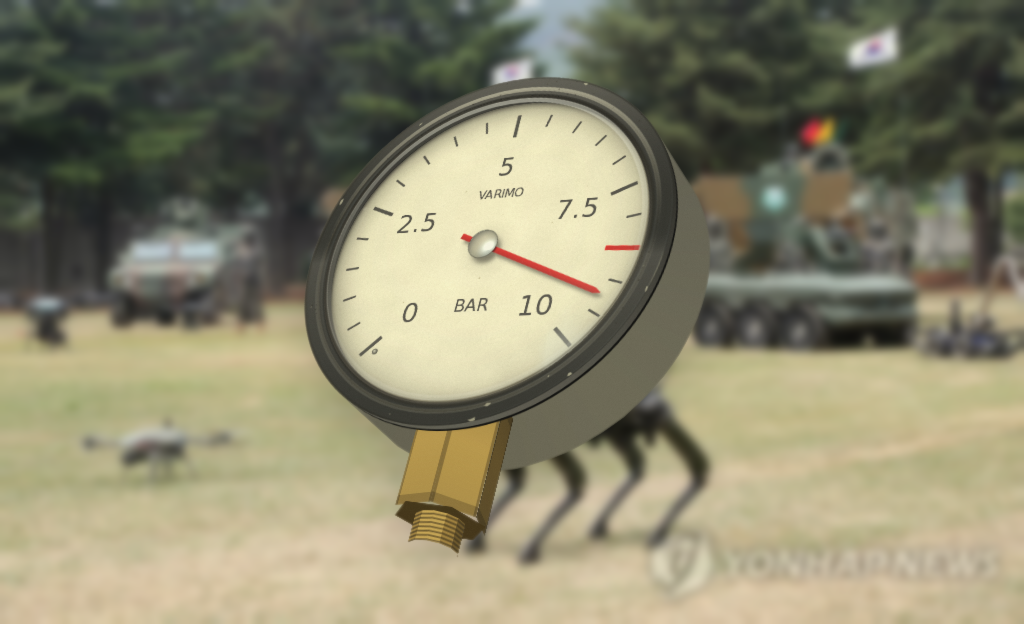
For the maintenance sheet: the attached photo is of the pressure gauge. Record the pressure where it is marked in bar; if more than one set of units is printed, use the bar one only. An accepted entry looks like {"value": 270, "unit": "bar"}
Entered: {"value": 9.25, "unit": "bar"}
